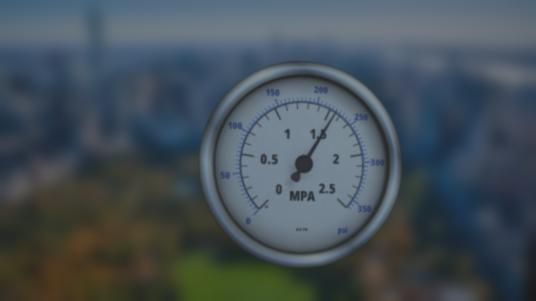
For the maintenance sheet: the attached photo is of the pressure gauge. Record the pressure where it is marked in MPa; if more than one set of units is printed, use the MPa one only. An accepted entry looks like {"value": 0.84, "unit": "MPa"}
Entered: {"value": 1.55, "unit": "MPa"}
